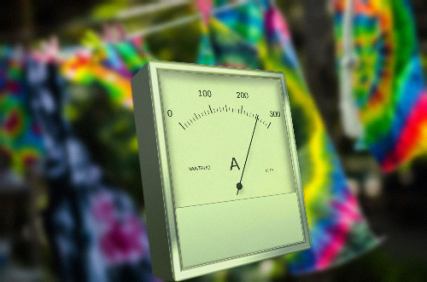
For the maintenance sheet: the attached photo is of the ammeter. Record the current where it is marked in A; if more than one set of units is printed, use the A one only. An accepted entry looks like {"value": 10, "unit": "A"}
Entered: {"value": 250, "unit": "A"}
